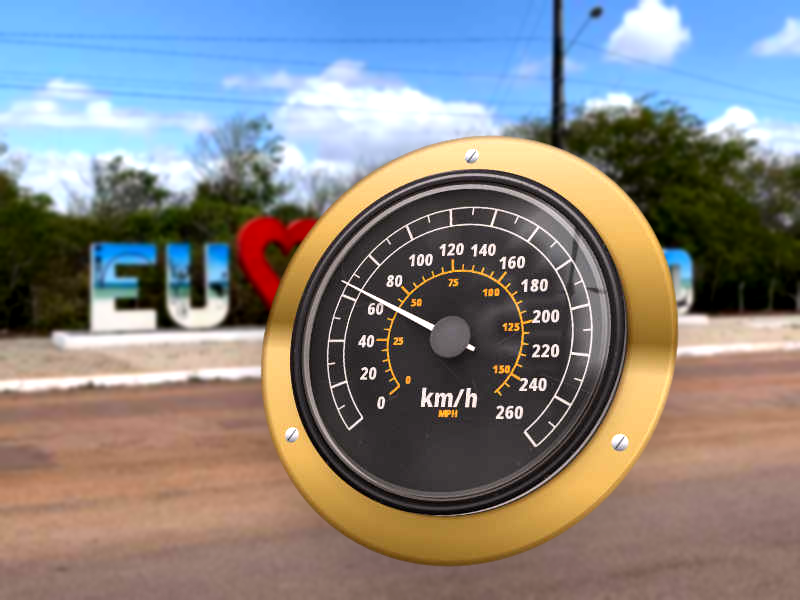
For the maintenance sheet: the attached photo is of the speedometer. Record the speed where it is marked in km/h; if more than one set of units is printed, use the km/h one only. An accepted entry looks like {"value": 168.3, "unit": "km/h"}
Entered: {"value": 65, "unit": "km/h"}
